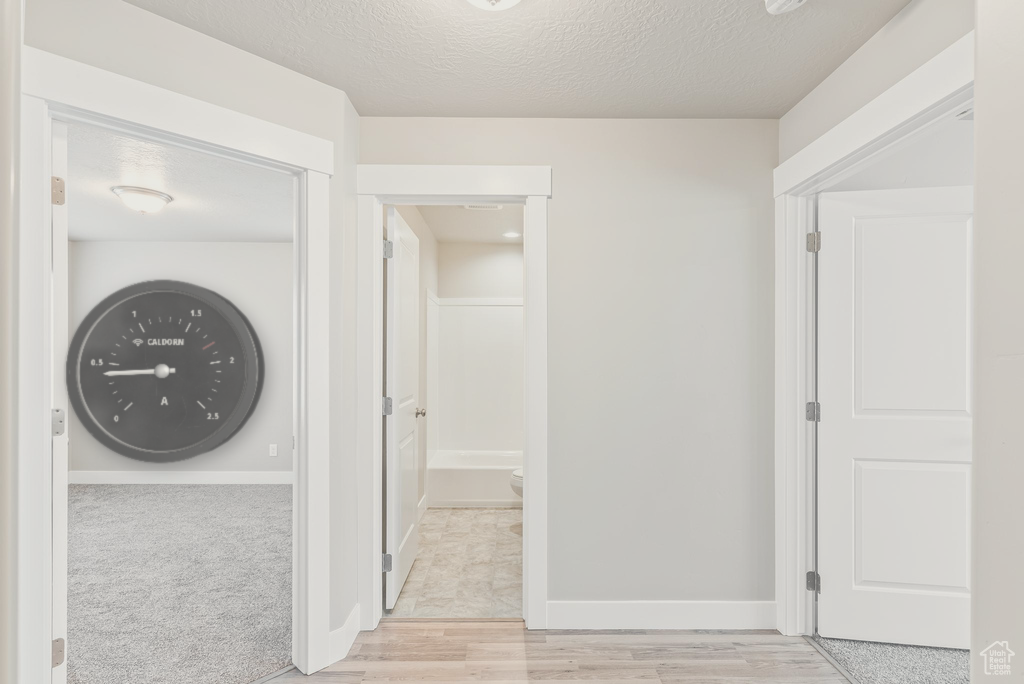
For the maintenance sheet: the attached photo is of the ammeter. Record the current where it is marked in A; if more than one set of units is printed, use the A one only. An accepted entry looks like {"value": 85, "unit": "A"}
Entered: {"value": 0.4, "unit": "A"}
